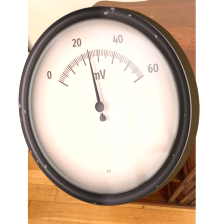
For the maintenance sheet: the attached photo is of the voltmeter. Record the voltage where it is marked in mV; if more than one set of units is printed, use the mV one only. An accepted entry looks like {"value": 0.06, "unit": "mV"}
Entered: {"value": 25, "unit": "mV"}
